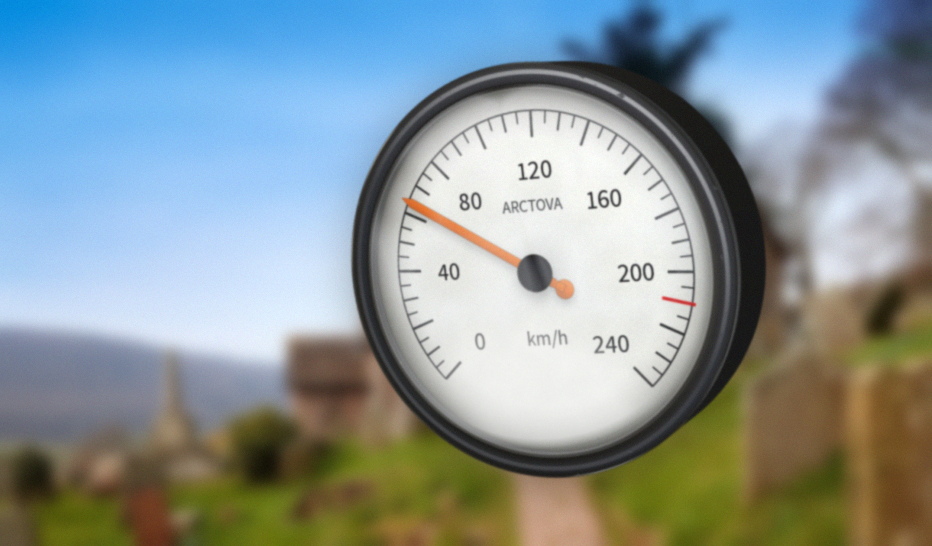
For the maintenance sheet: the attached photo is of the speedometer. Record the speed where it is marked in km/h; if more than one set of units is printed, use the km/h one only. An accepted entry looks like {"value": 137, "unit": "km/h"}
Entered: {"value": 65, "unit": "km/h"}
